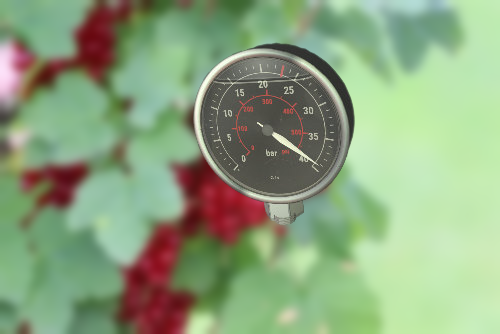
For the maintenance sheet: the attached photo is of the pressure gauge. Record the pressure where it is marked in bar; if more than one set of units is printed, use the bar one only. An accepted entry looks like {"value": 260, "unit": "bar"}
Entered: {"value": 39, "unit": "bar"}
